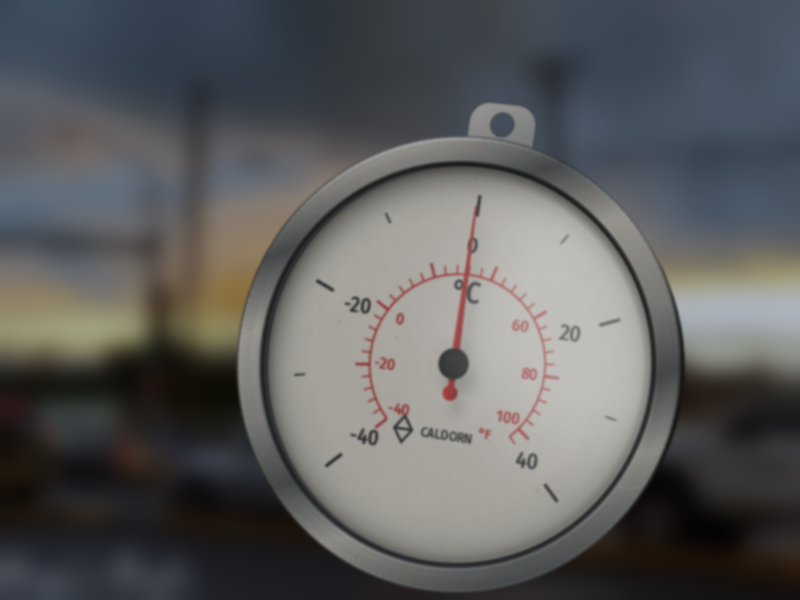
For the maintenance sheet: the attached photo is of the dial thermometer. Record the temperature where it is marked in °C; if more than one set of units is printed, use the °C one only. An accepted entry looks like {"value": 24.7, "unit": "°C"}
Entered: {"value": 0, "unit": "°C"}
